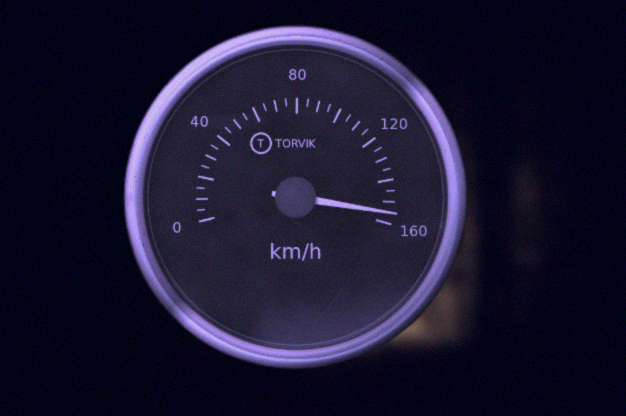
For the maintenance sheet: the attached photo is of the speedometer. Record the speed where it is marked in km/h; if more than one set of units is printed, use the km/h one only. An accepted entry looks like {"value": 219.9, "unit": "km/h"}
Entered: {"value": 155, "unit": "km/h"}
